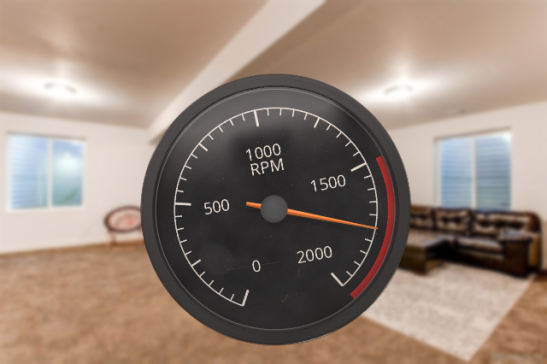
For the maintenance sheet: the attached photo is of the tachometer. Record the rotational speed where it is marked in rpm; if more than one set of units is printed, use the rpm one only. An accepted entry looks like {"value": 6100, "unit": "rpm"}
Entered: {"value": 1750, "unit": "rpm"}
